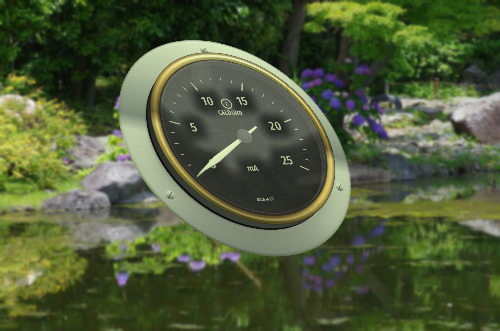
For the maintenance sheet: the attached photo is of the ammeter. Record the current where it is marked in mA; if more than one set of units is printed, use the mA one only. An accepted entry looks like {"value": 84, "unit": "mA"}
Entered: {"value": 0, "unit": "mA"}
